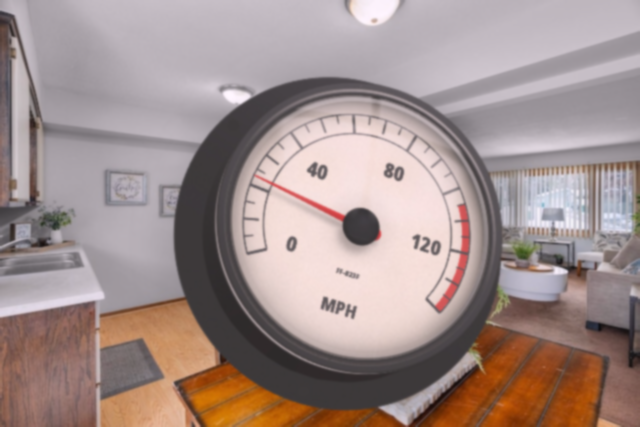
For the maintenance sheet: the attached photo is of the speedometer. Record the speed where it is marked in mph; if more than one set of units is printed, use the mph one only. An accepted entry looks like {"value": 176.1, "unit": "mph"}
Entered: {"value": 22.5, "unit": "mph"}
